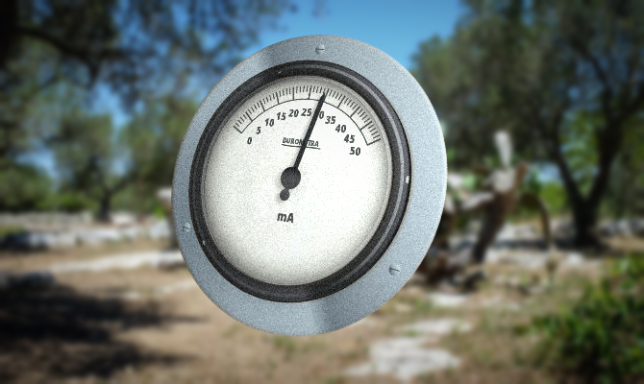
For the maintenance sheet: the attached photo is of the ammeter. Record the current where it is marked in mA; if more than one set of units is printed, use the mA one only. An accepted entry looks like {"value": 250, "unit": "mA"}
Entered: {"value": 30, "unit": "mA"}
